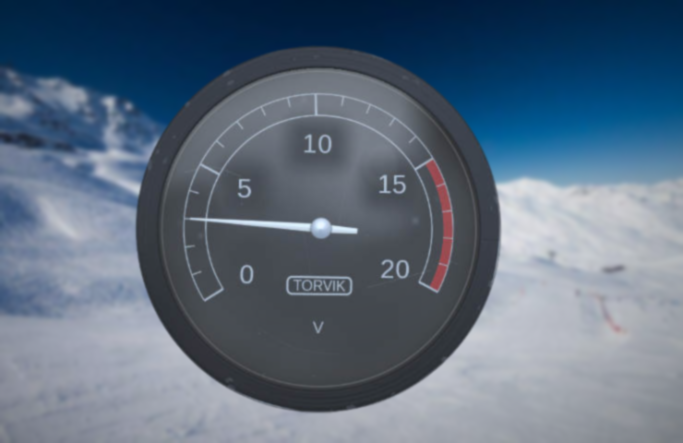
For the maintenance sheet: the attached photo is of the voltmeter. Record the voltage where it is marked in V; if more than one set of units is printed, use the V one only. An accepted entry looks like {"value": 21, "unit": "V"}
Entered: {"value": 3, "unit": "V"}
